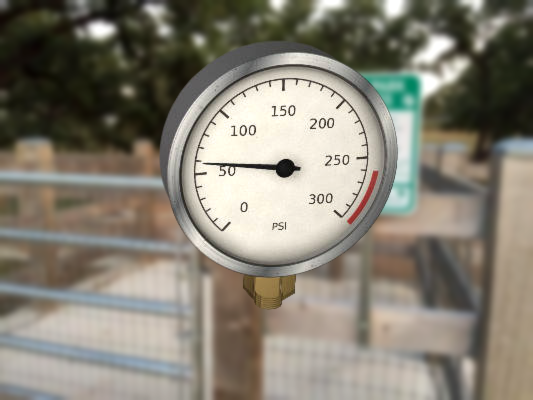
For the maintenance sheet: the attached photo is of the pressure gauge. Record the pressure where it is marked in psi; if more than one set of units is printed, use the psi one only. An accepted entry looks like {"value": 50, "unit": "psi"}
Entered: {"value": 60, "unit": "psi"}
